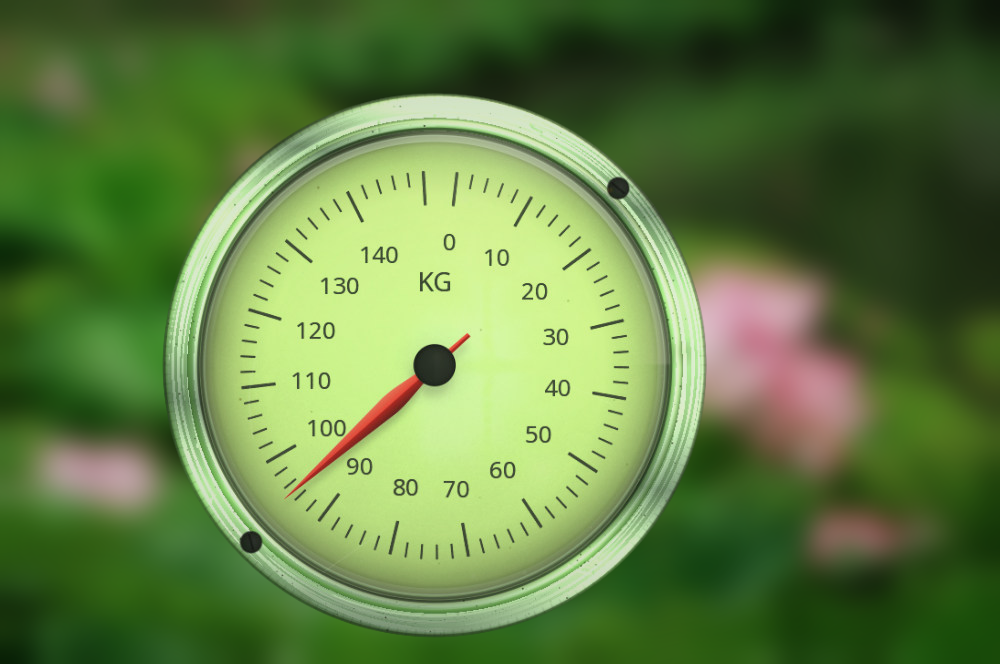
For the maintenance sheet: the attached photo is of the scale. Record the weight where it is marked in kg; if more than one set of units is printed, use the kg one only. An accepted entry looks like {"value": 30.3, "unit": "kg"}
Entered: {"value": 95, "unit": "kg"}
